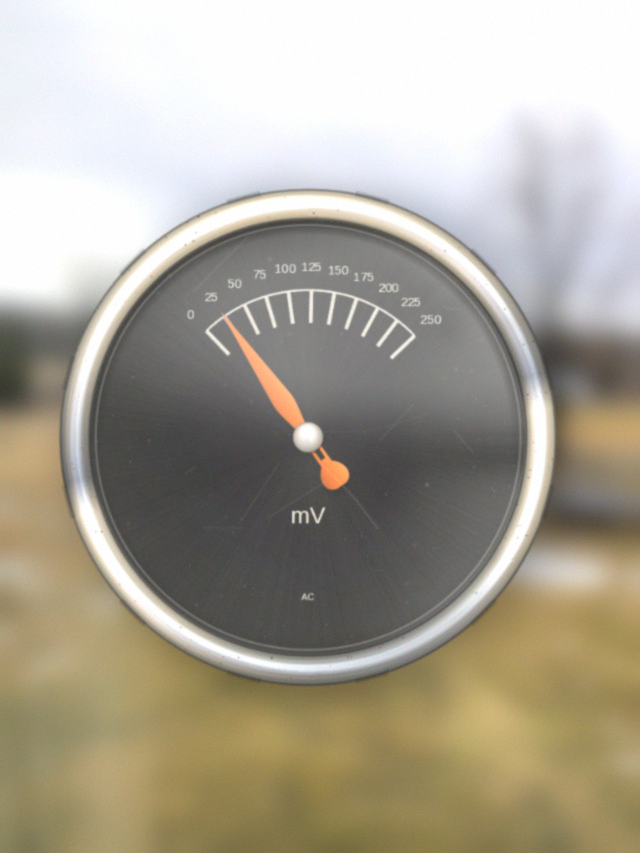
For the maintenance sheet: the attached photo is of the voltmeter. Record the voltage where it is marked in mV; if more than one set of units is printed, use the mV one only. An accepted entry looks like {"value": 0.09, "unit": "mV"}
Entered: {"value": 25, "unit": "mV"}
